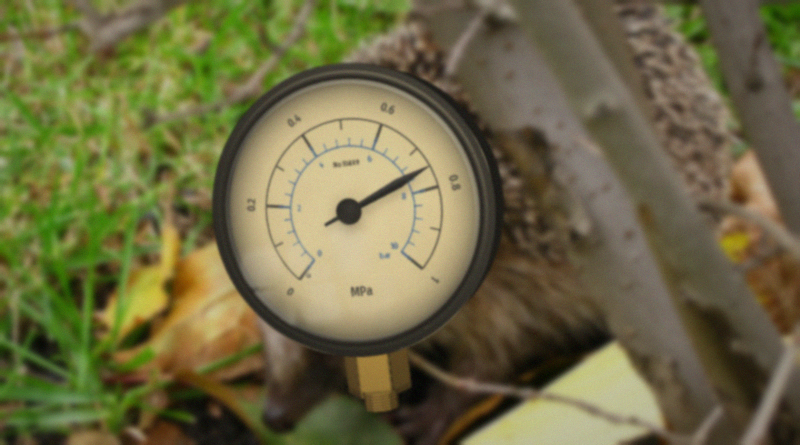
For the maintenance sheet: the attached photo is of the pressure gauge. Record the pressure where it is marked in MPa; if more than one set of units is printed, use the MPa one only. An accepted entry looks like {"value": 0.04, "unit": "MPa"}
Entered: {"value": 0.75, "unit": "MPa"}
